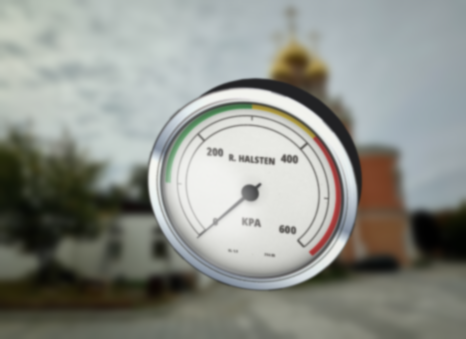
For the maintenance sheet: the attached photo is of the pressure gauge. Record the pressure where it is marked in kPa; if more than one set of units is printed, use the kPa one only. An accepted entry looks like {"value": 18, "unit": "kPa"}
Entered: {"value": 0, "unit": "kPa"}
